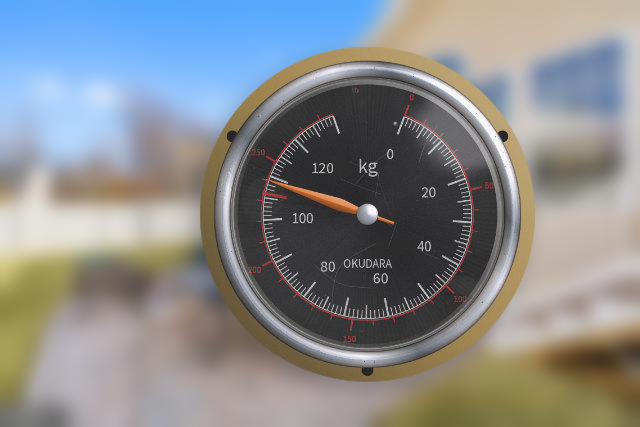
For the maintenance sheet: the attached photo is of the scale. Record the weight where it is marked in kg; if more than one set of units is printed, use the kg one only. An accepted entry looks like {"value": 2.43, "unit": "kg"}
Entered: {"value": 109, "unit": "kg"}
